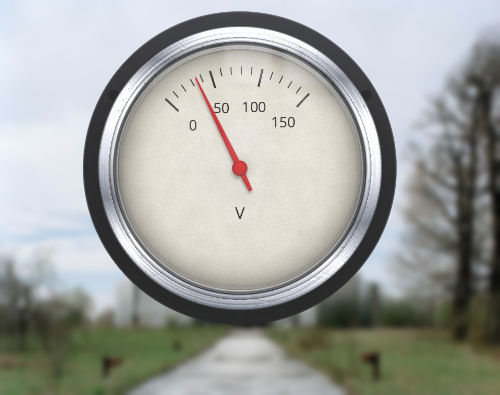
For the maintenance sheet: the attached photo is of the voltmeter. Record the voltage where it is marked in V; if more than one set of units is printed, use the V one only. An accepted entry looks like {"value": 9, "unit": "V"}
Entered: {"value": 35, "unit": "V"}
